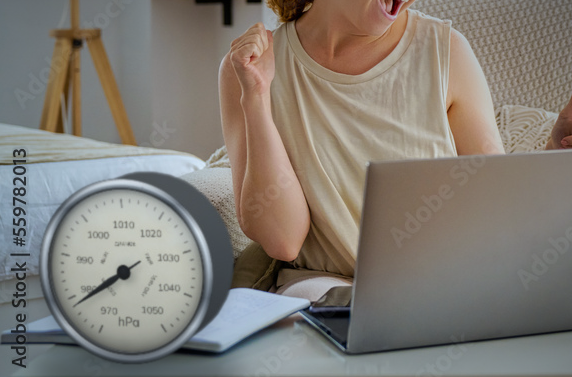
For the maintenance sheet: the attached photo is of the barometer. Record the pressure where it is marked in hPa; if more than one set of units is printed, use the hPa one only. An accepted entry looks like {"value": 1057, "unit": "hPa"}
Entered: {"value": 978, "unit": "hPa"}
